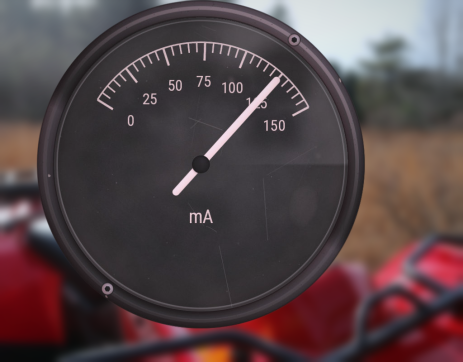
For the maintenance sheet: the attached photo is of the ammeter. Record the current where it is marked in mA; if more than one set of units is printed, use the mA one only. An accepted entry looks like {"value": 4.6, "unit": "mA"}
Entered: {"value": 125, "unit": "mA"}
